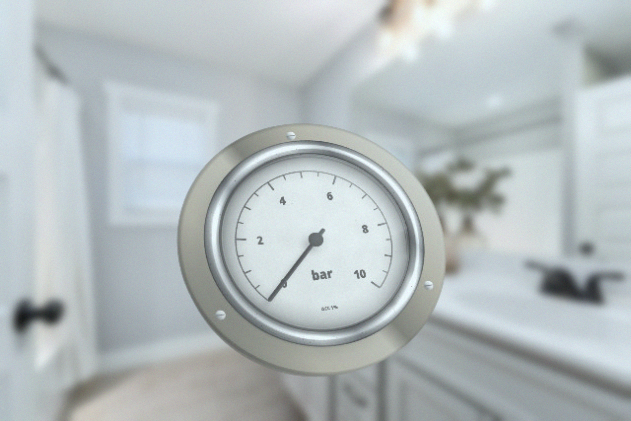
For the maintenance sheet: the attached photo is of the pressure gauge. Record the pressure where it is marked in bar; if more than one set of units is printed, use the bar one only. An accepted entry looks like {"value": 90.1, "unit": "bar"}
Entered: {"value": 0, "unit": "bar"}
